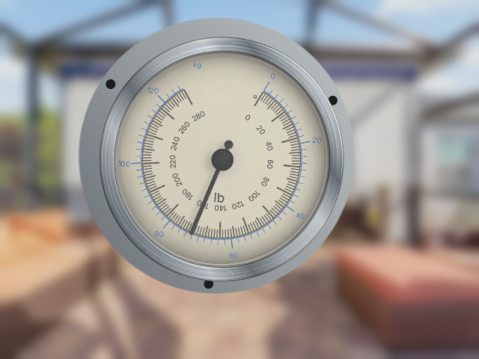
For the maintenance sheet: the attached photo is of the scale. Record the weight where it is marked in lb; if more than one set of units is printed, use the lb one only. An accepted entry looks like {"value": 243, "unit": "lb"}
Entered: {"value": 160, "unit": "lb"}
